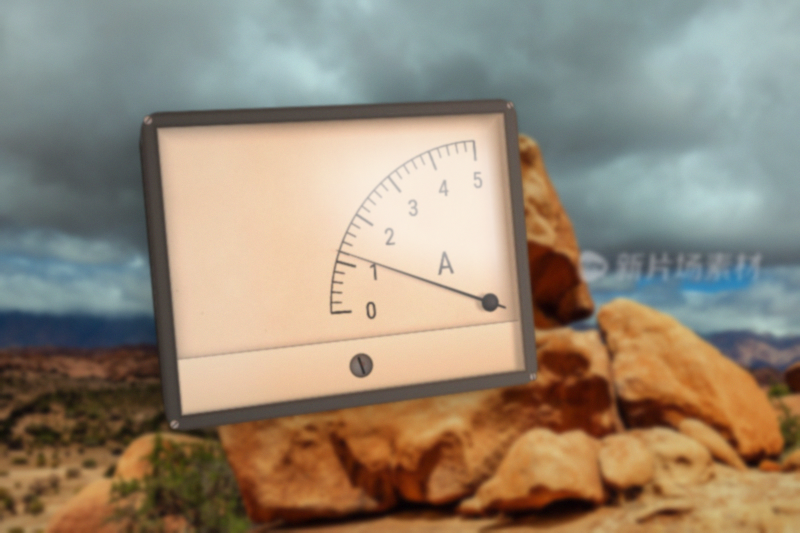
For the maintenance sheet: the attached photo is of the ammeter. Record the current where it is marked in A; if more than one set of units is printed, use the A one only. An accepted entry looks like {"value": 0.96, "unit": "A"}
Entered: {"value": 1.2, "unit": "A"}
